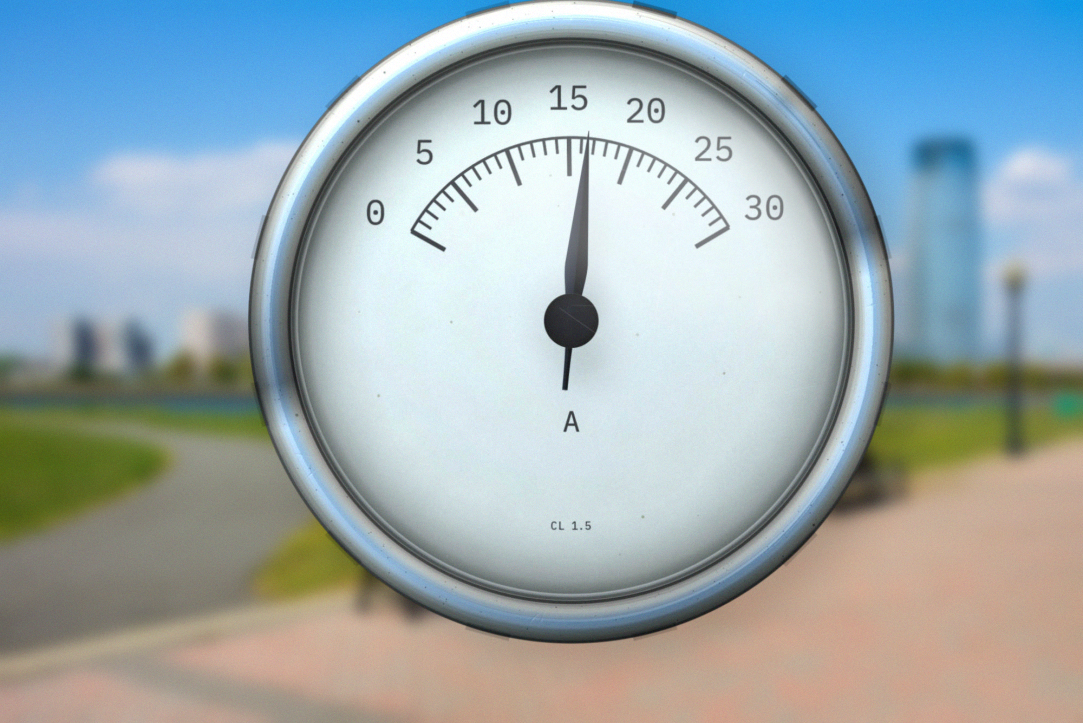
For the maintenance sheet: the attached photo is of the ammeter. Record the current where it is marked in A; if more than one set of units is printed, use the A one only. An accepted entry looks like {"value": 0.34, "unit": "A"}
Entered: {"value": 16.5, "unit": "A"}
